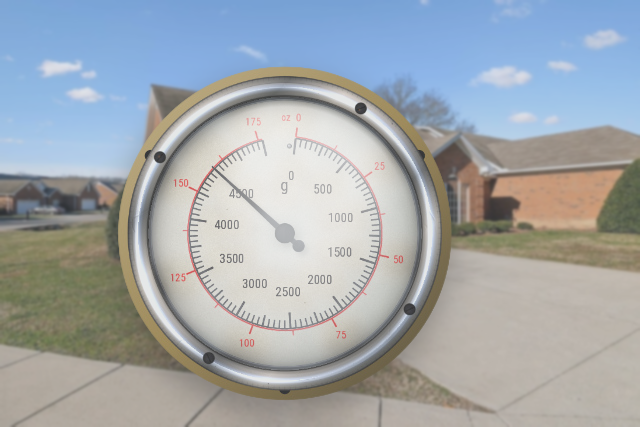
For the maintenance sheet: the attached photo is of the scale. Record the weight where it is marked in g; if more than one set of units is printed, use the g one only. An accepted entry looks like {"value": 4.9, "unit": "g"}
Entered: {"value": 4500, "unit": "g"}
